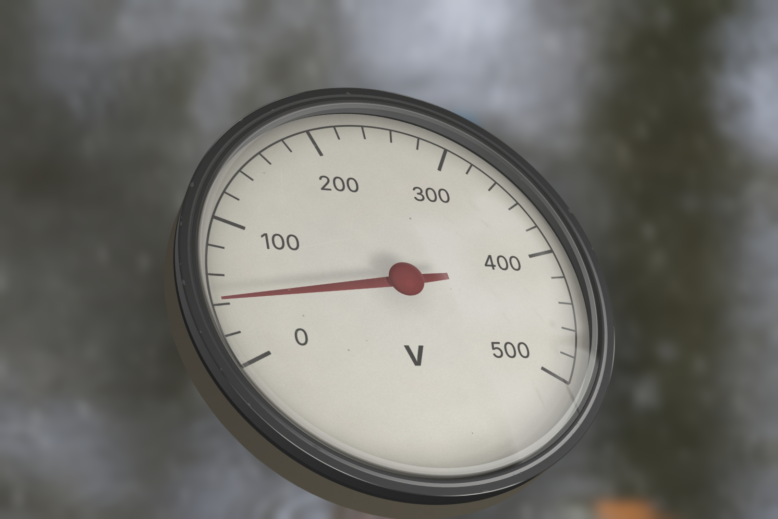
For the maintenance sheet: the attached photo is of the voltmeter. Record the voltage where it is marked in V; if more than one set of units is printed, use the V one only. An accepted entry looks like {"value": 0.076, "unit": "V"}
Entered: {"value": 40, "unit": "V"}
